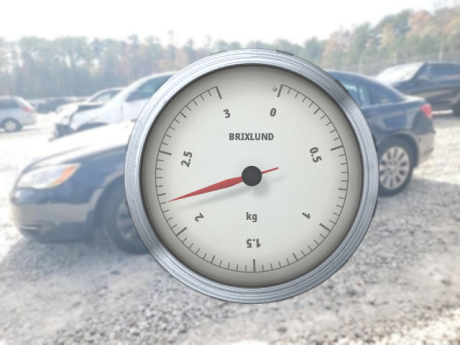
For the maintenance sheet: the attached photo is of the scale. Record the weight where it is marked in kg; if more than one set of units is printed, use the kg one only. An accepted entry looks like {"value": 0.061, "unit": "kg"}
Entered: {"value": 2.2, "unit": "kg"}
